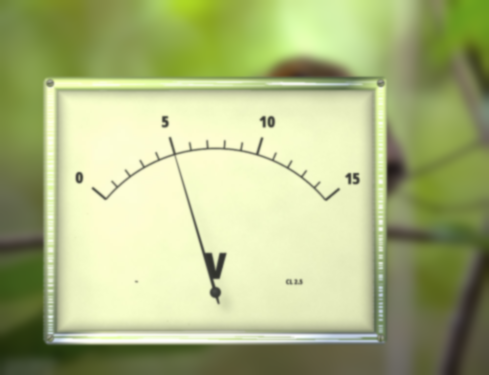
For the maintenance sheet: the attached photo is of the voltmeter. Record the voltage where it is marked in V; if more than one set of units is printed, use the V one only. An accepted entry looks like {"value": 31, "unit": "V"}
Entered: {"value": 5, "unit": "V"}
